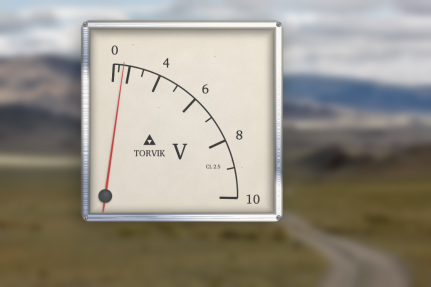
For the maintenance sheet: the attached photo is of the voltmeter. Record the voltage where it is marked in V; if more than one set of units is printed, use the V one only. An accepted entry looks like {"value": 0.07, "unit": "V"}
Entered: {"value": 1.5, "unit": "V"}
